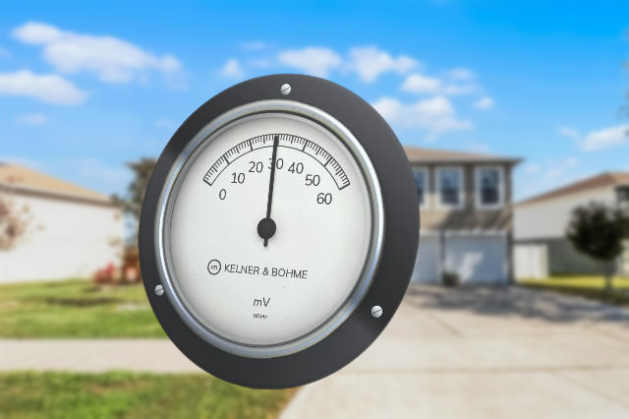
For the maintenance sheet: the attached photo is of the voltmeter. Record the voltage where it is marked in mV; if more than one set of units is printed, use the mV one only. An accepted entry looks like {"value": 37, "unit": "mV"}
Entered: {"value": 30, "unit": "mV"}
